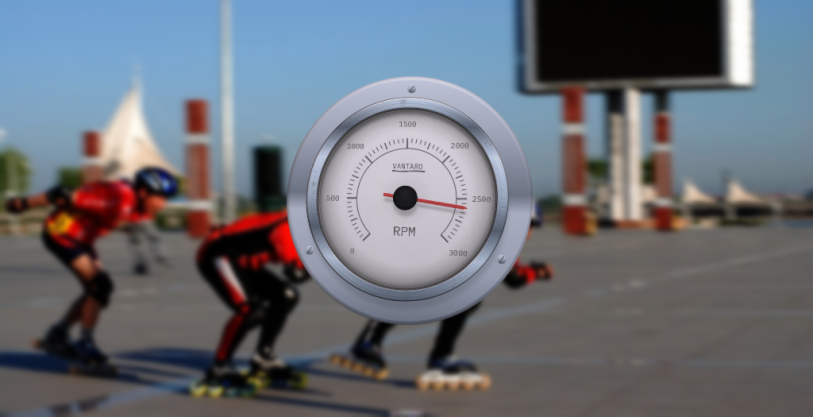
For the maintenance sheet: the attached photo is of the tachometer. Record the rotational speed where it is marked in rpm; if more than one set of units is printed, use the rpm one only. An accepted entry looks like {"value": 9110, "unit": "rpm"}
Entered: {"value": 2600, "unit": "rpm"}
